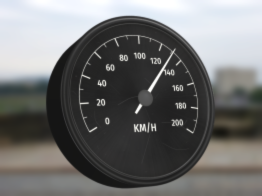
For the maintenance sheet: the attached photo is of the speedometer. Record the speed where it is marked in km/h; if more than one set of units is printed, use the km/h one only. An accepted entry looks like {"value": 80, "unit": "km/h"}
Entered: {"value": 130, "unit": "km/h"}
